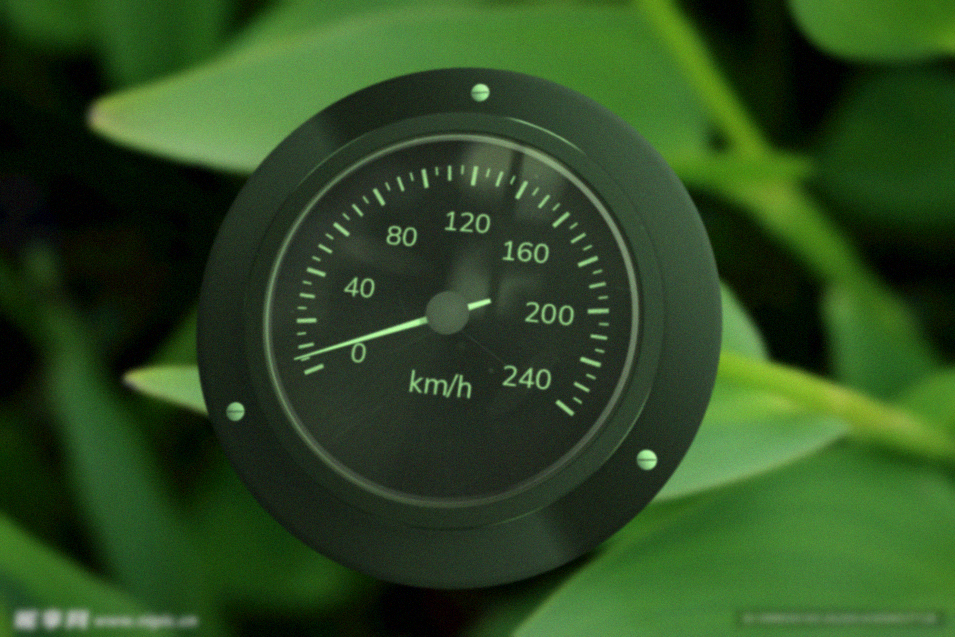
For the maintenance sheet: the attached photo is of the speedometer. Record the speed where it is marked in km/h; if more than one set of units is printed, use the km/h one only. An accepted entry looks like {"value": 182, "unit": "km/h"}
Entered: {"value": 5, "unit": "km/h"}
